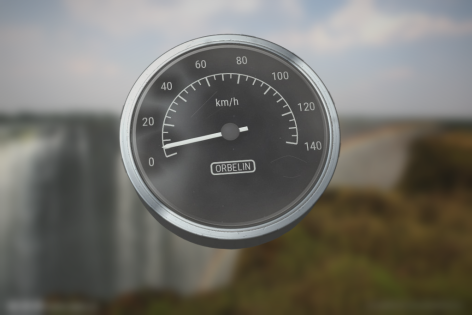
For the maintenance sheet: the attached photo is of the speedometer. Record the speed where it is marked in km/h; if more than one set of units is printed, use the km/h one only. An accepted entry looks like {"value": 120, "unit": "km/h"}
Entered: {"value": 5, "unit": "km/h"}
